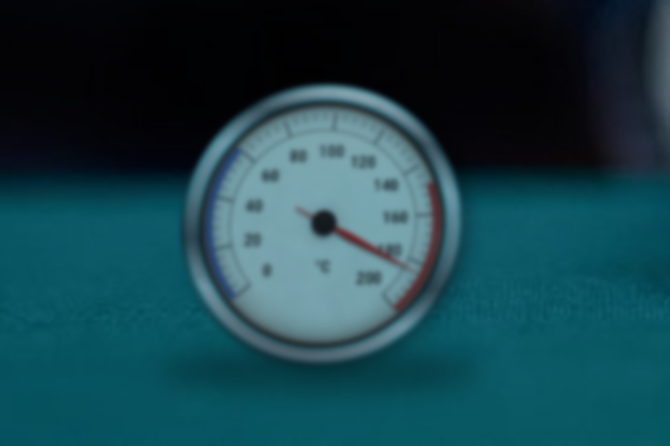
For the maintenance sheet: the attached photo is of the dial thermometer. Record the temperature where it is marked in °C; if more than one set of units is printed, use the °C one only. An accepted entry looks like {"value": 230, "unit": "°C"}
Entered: {"value": 184, "unit": "°C"}
